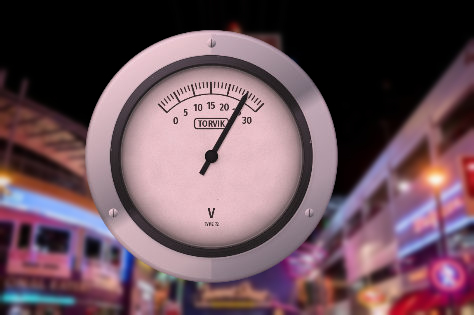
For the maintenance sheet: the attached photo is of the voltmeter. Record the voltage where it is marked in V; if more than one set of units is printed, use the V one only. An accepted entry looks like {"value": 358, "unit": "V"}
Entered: {"value": 25, "unit": "V"}
